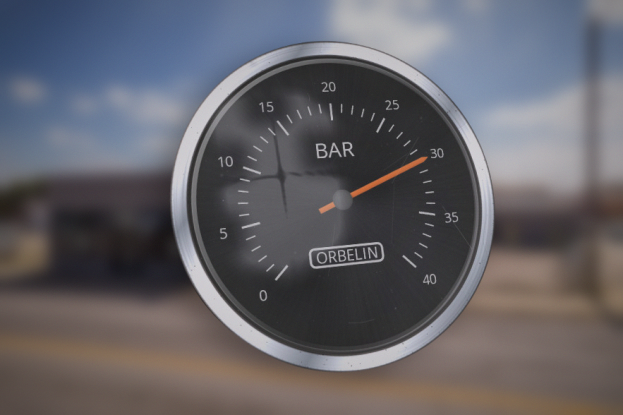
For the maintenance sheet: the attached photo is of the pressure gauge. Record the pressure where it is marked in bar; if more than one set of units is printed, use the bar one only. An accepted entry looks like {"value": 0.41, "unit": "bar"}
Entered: {"value": 30, "unit": "bar"}
